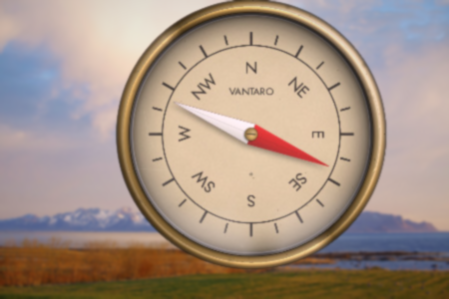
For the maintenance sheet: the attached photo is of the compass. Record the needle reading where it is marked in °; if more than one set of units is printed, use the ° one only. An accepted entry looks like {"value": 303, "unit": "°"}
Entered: {"value": 112.5, "unit": "°"}
